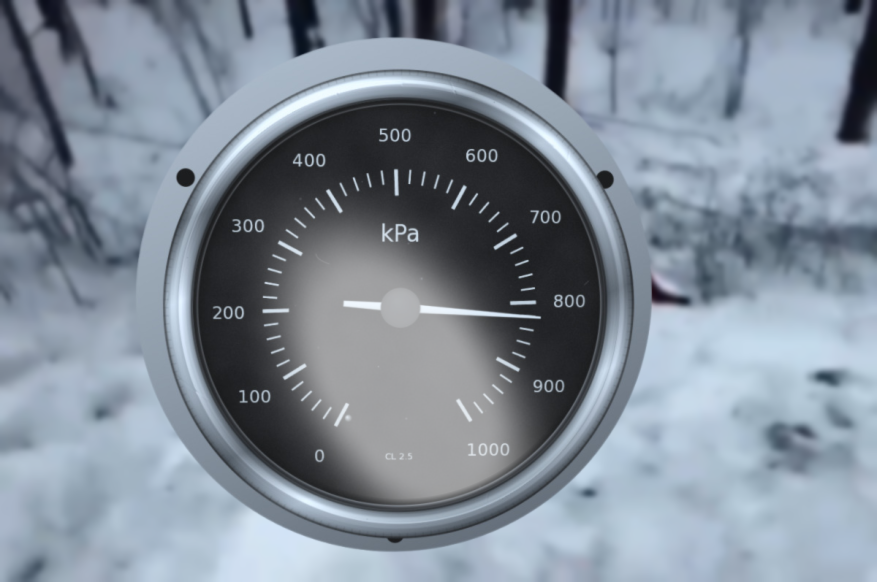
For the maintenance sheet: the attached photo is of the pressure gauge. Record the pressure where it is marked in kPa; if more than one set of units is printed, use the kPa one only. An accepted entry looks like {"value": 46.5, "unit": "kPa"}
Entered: {"value": 820, "unit": "kPa"}
